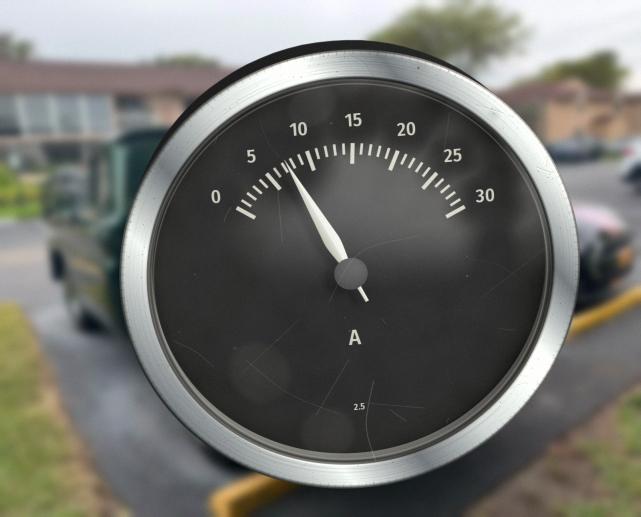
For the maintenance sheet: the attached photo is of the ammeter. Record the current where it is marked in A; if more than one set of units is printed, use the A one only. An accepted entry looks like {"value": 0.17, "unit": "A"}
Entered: {"value": 7.5, "unit": "A"}
